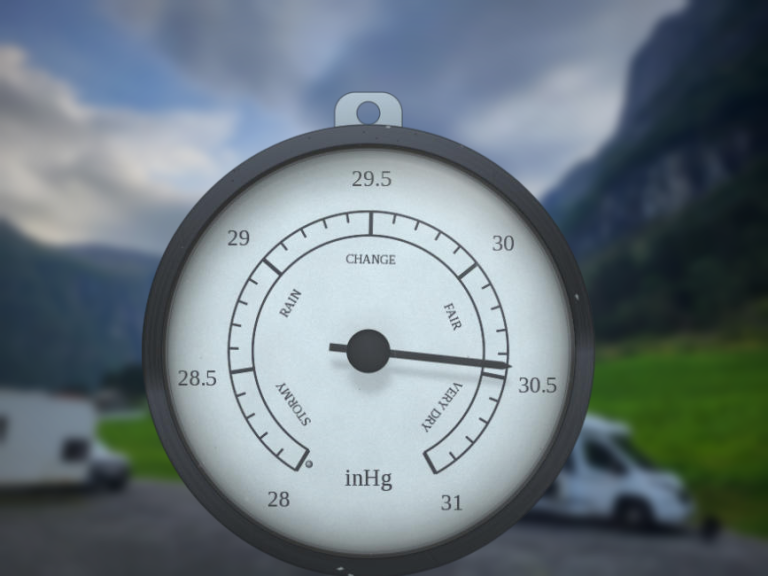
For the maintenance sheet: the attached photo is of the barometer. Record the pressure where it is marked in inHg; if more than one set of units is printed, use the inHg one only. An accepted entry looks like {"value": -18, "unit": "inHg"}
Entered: {"value": 30.45, "unit": "inHg"}
